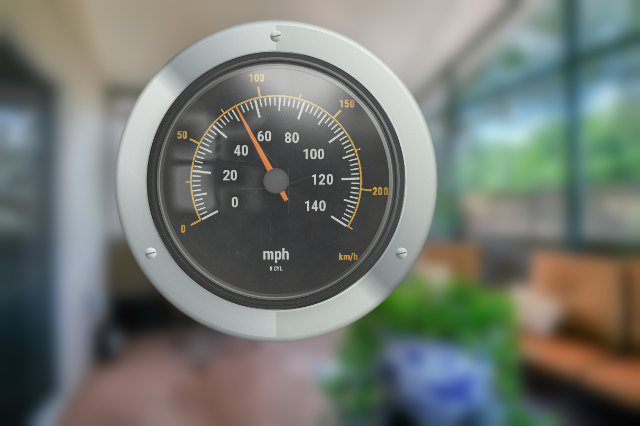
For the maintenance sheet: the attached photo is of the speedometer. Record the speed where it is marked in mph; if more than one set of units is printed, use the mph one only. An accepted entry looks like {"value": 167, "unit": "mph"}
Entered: {"value": 52, "unit": "mph"}
